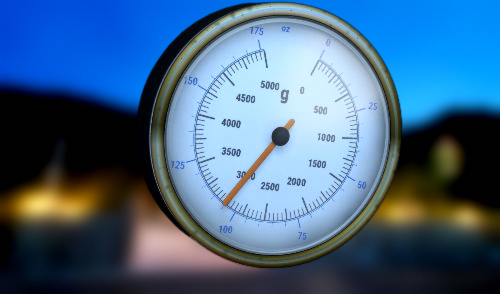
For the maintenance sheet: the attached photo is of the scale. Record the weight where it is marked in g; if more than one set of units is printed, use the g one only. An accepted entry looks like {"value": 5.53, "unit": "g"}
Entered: {"value": 3000, "unit": "g"}
